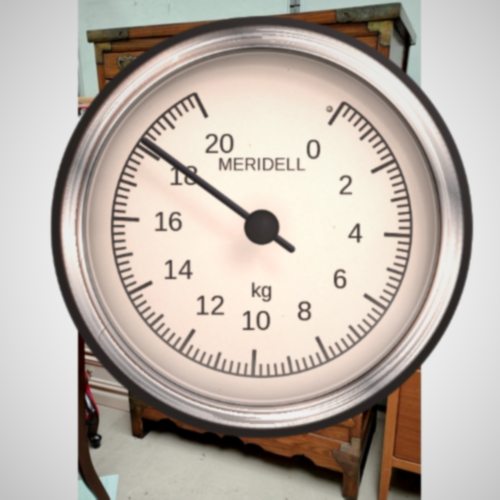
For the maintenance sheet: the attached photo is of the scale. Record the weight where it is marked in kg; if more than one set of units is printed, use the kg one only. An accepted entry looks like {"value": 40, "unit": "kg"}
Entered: {"value": 18.2, "unit": "kg"}
